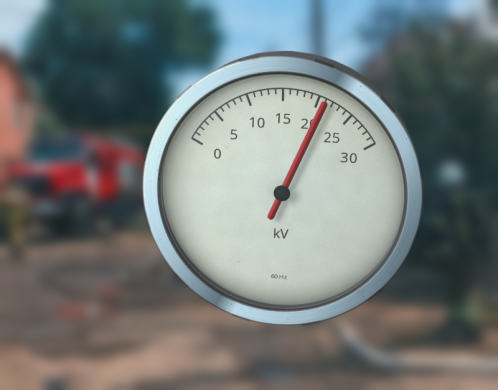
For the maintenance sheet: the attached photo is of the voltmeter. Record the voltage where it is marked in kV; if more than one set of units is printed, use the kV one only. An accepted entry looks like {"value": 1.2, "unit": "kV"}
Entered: {"value": 21, "unit": "kV"}
